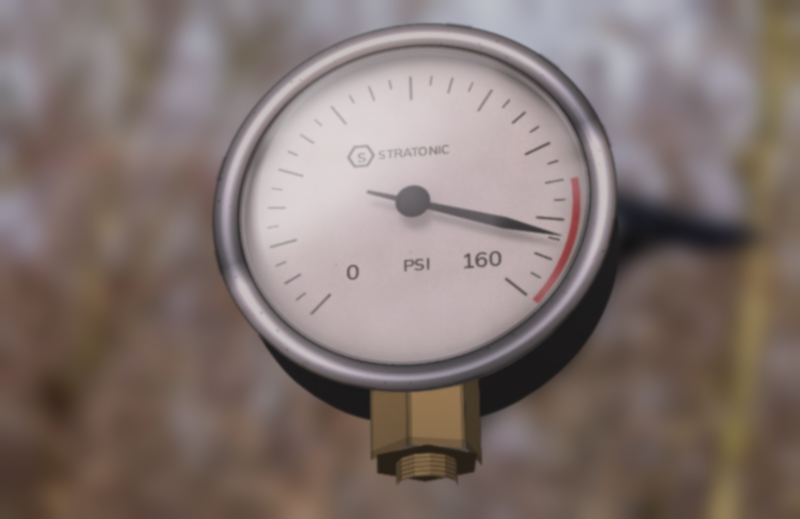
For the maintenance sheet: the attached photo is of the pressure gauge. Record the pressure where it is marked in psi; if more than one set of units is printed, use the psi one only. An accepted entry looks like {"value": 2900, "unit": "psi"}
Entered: {"value": 145, "unit": "psi"}
